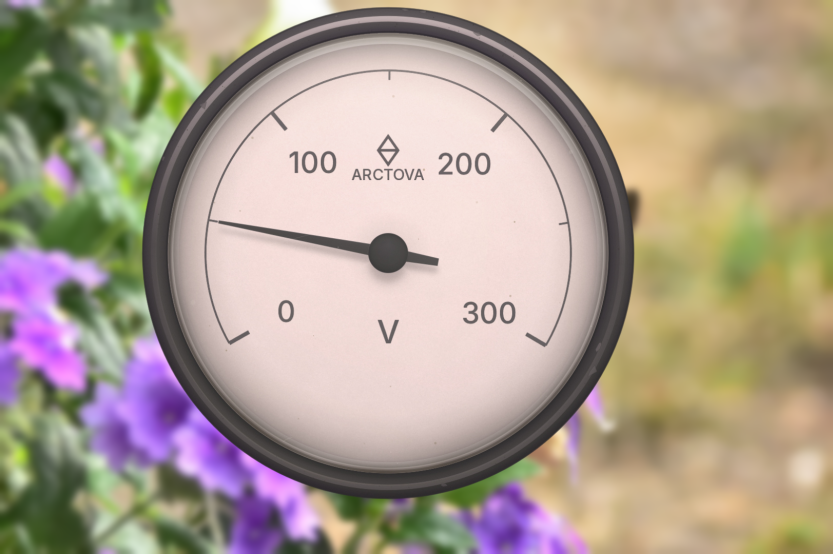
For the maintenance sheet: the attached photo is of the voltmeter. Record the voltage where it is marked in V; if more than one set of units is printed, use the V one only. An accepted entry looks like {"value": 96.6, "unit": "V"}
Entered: {"value": 50, "unit": "V"}
